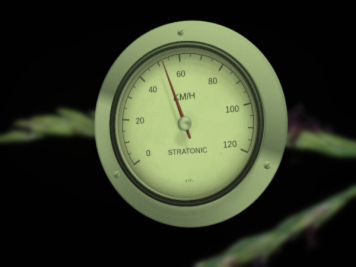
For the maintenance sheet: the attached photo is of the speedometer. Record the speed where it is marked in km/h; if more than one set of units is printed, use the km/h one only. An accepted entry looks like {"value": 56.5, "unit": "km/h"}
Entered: {"value": 52.5, "unit": "km/h"}
